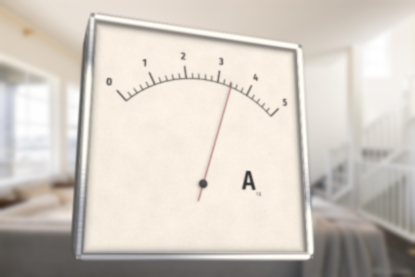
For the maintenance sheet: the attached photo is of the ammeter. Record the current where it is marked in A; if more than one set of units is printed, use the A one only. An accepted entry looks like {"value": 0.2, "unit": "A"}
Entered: {"value": 3.4, "unit": "A"}
